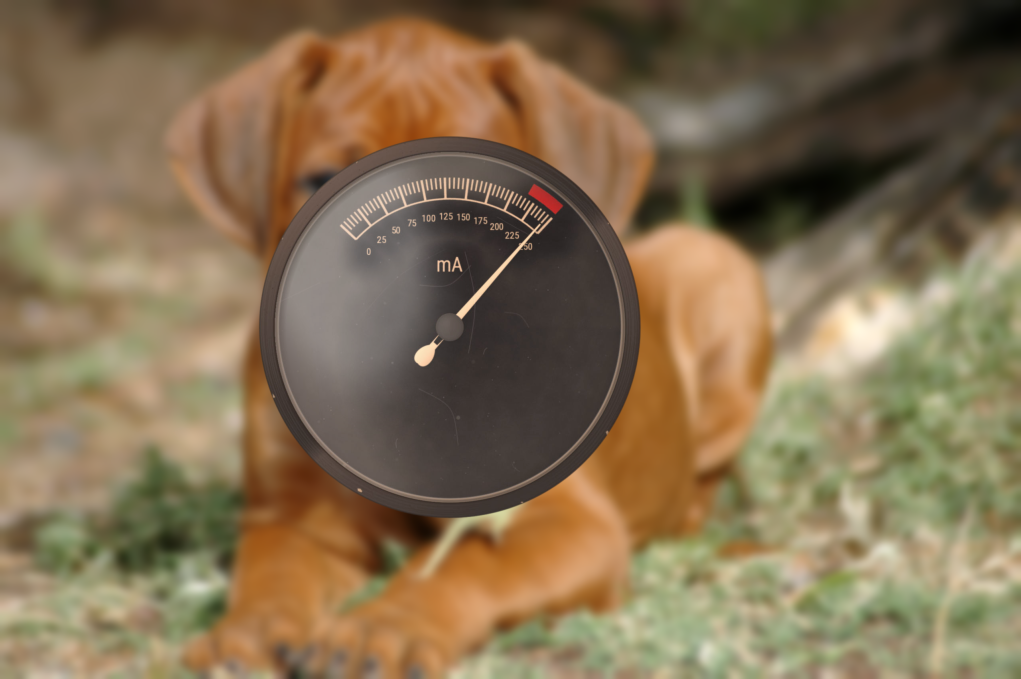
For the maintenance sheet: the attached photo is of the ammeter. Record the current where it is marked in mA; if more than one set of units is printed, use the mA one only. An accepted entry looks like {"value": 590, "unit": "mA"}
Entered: {"value": 245, "unit": "mA"}
